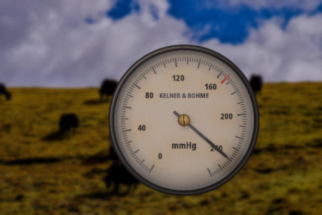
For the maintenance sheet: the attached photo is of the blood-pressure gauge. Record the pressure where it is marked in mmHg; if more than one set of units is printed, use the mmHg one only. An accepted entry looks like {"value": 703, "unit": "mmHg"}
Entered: {"value": 240, "unit": "mmHg"}
